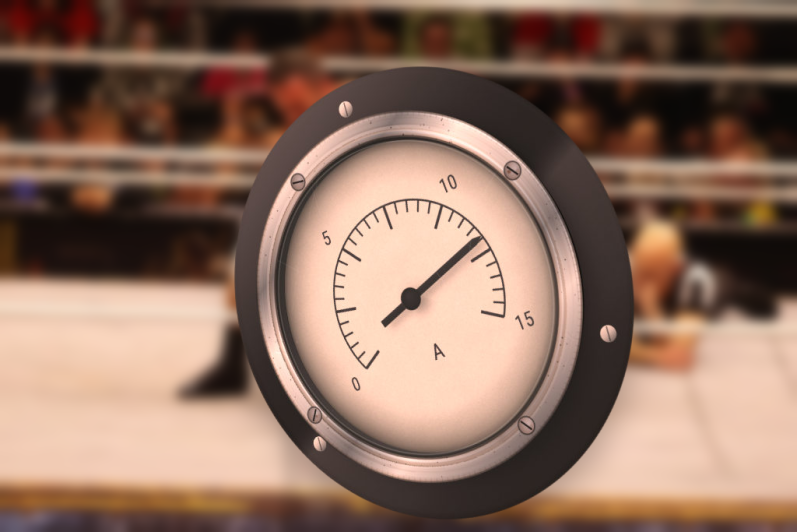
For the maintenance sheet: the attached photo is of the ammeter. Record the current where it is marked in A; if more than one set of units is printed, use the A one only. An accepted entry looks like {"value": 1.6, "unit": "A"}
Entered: {"value": 12, "unit": "A"}
